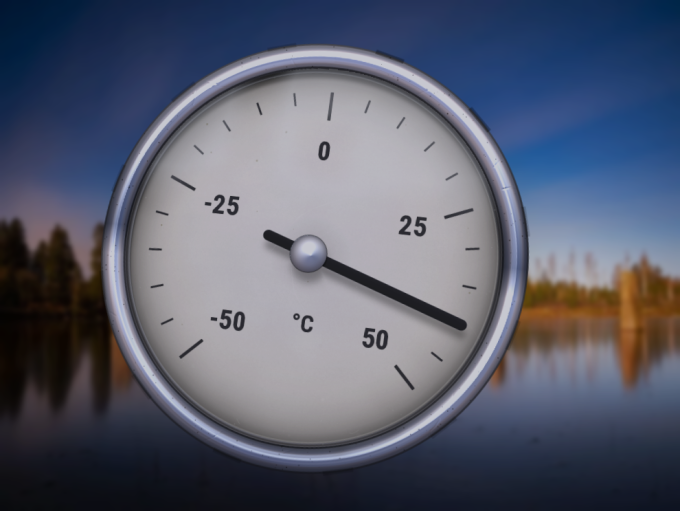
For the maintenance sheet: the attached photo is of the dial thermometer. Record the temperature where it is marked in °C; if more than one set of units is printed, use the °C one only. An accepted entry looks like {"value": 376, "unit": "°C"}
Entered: {"value": 40, "unit": "°C"}
